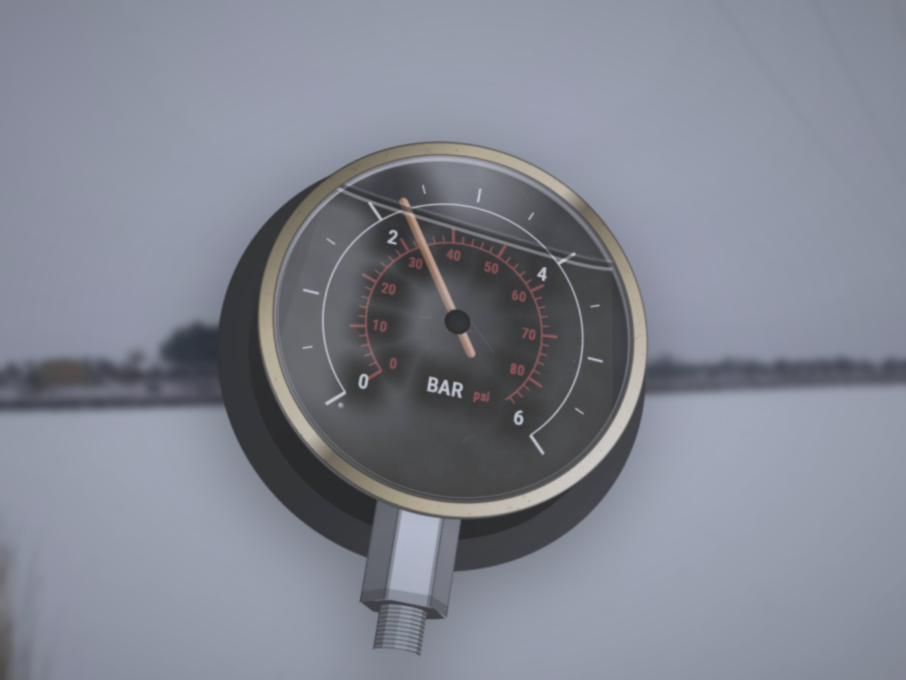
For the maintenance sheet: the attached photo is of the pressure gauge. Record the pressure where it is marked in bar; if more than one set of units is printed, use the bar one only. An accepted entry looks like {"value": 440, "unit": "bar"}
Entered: {"value": 2.25, "unit": "bar"}
